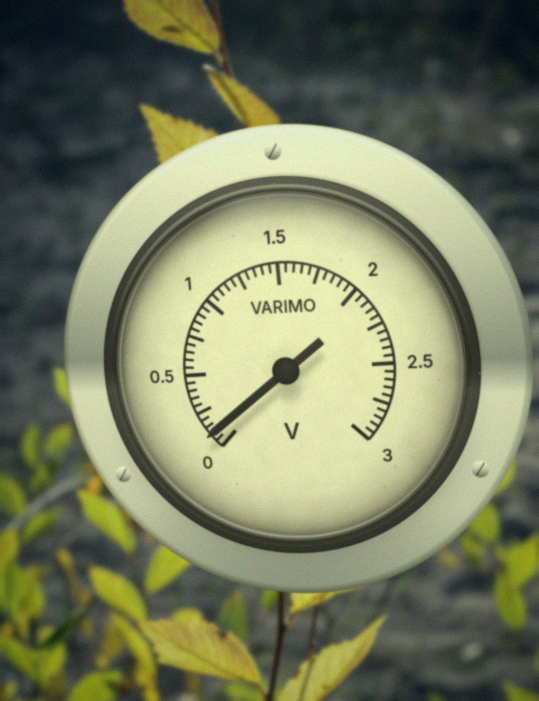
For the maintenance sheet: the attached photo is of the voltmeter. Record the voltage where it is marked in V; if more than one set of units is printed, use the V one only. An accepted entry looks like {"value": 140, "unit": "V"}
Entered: {"value": 0.1, "unit": "V"}
